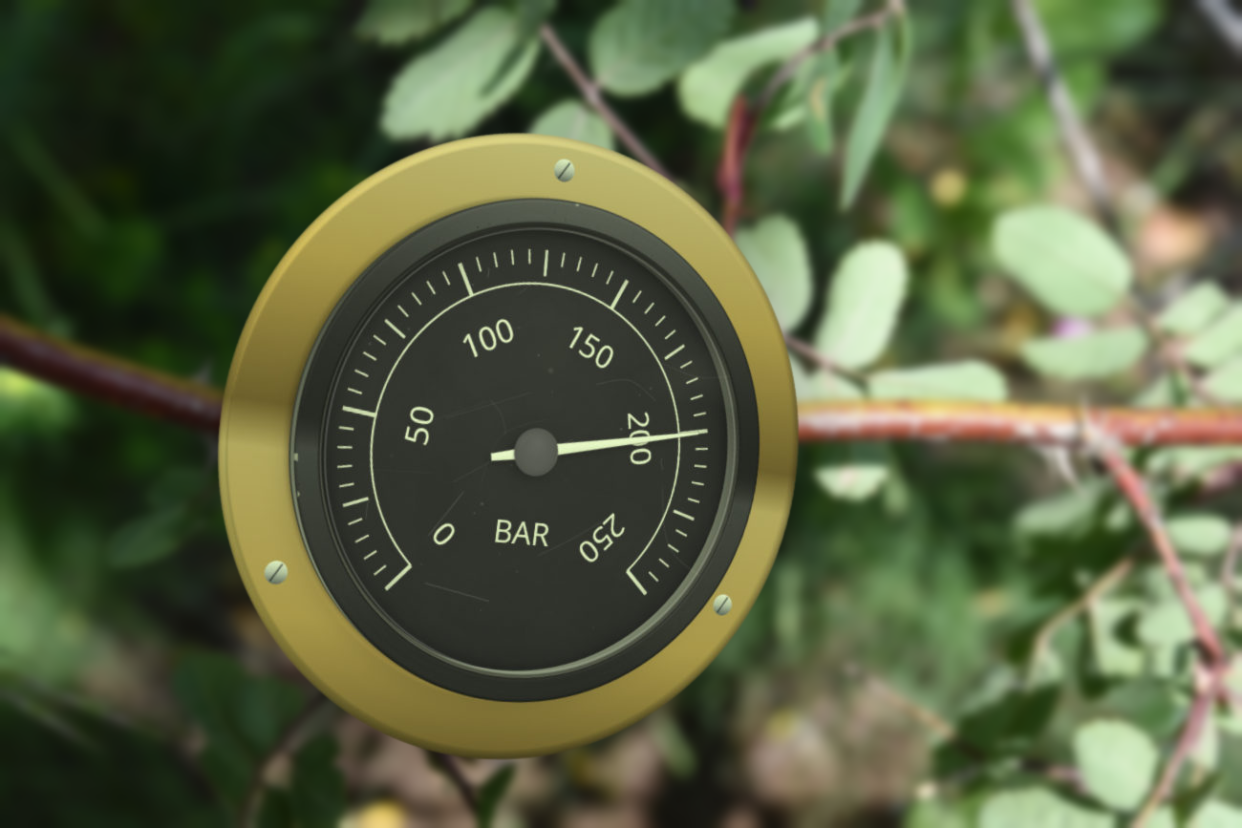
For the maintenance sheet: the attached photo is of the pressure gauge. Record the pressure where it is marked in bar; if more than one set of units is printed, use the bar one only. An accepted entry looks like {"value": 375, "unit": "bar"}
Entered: {"value": 200, "unit": "bar"}
